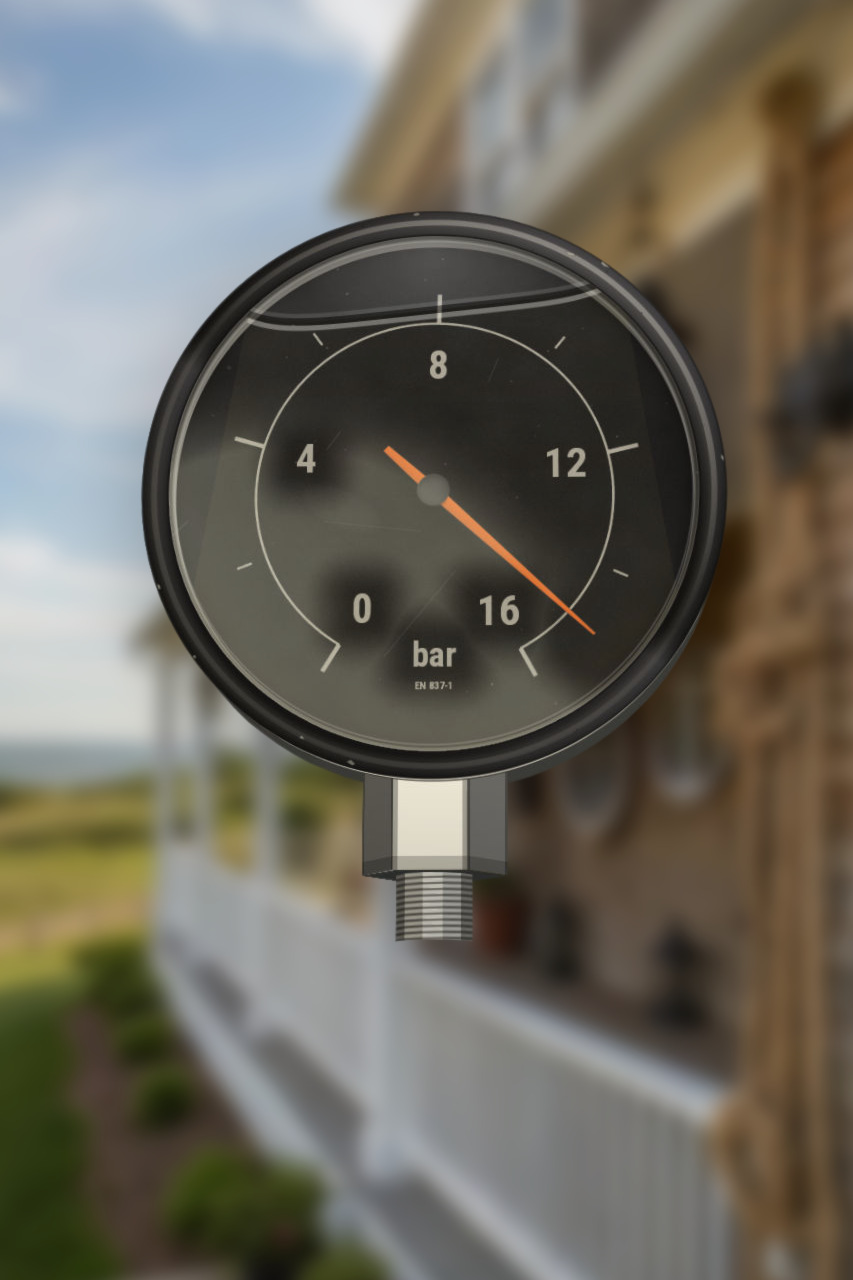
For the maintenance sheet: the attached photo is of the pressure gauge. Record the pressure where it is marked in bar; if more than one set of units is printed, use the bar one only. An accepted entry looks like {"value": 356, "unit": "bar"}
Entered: {"value": 15, "unit": "bar"}
